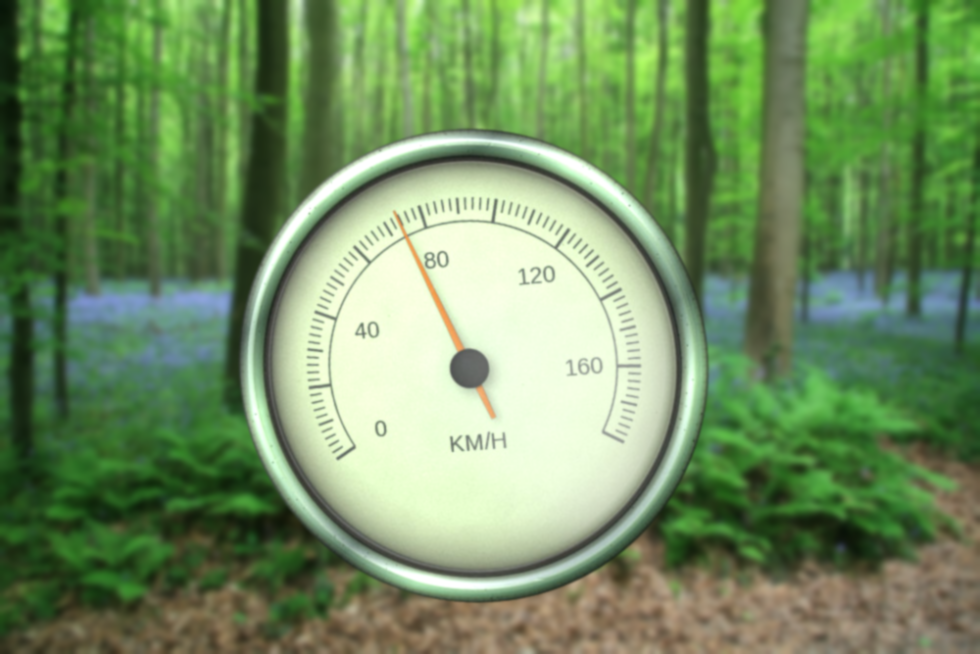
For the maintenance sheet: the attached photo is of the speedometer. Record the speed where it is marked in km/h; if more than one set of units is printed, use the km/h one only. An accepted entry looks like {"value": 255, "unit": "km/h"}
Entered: {"value": 74, "unit": "km/h"}
